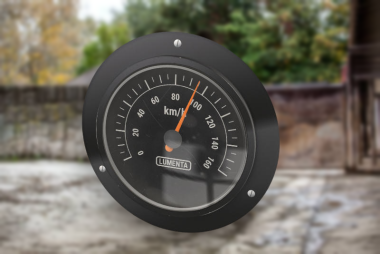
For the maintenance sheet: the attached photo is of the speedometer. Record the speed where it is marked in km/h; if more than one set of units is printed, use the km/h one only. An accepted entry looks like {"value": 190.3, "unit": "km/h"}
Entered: {"value": 95, "unit": "km/h"}
